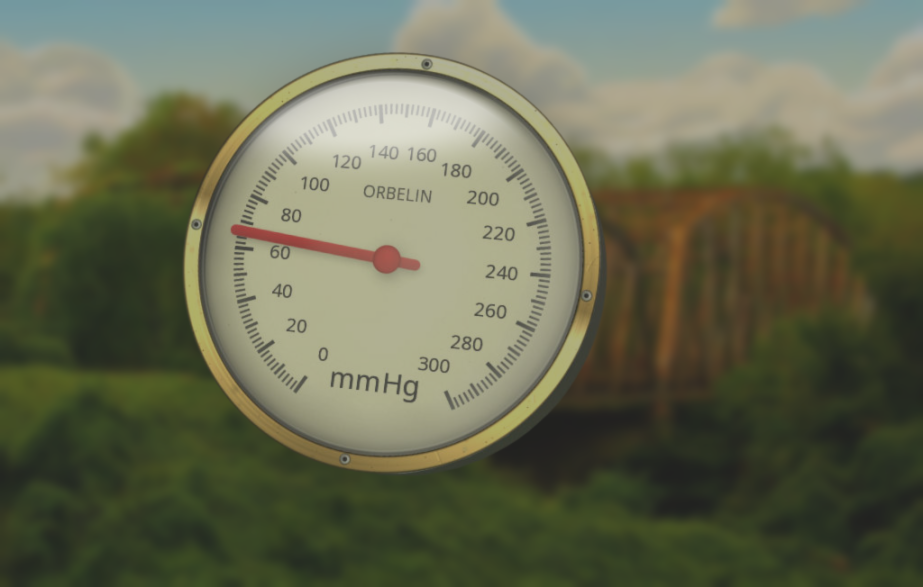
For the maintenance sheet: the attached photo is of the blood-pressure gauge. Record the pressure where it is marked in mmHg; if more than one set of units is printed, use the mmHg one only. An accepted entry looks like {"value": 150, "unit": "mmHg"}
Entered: {"value": 66, "unit": "mmHg"}
